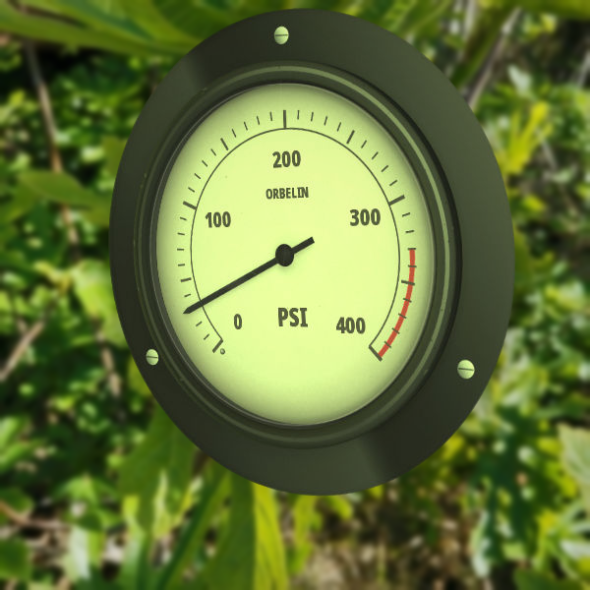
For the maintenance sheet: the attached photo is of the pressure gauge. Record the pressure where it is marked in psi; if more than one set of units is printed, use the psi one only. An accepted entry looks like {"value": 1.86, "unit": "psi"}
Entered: {"value": 30, "unit": "psi"}
